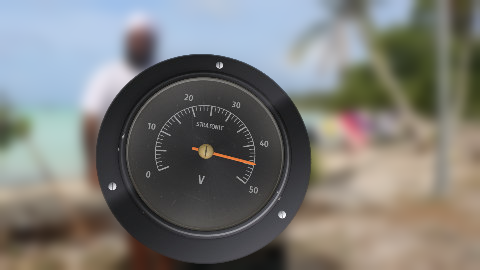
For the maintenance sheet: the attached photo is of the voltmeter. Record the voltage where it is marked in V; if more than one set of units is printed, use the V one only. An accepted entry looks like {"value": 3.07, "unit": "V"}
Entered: {"value": 45, "unit": "V"}
